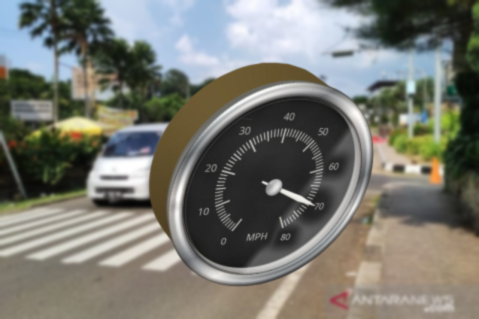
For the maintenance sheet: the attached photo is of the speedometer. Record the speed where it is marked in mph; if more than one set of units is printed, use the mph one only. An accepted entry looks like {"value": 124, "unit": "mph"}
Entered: {"value": 70, "unit": "mph"}
